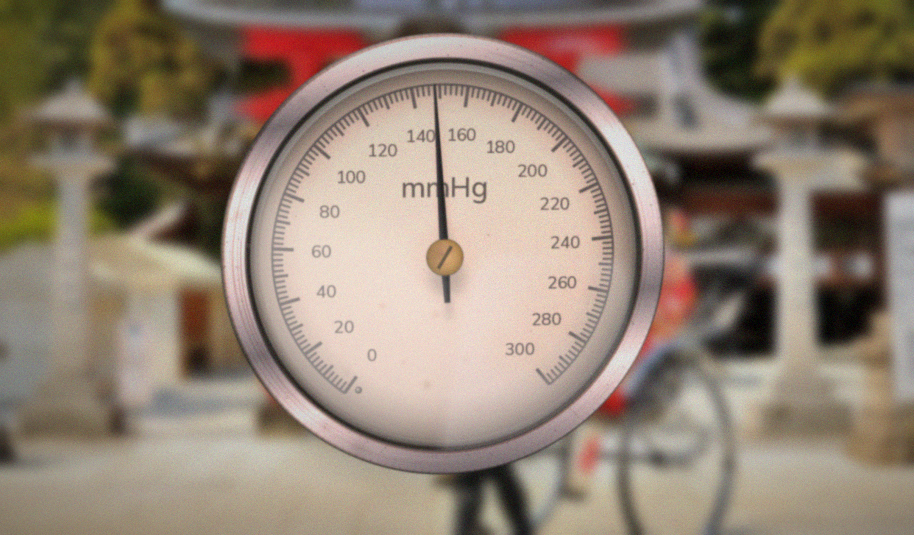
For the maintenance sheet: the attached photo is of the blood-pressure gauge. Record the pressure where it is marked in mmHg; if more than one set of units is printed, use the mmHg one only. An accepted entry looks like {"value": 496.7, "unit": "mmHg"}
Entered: {"value": 148, "unit": "mmHg"}
